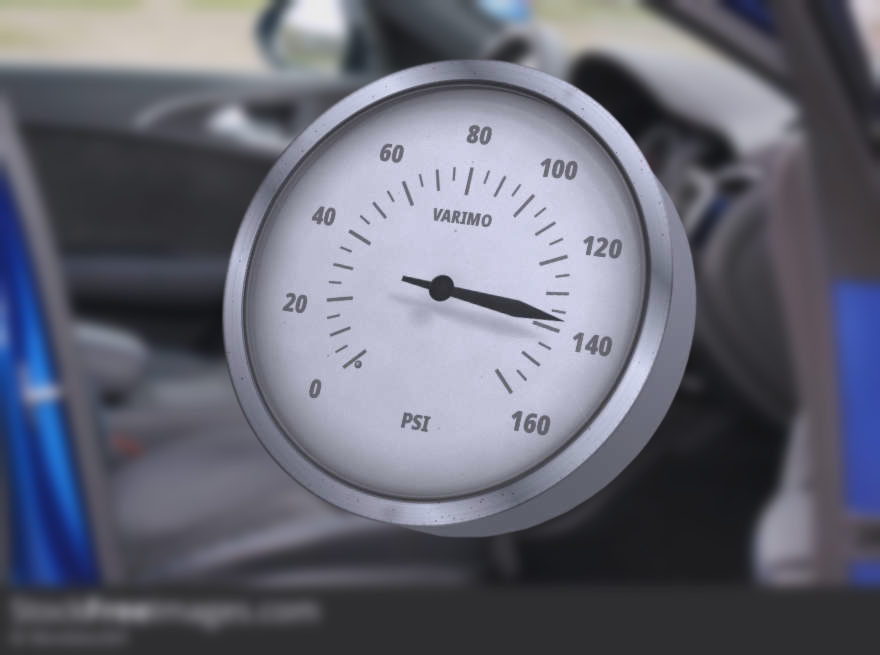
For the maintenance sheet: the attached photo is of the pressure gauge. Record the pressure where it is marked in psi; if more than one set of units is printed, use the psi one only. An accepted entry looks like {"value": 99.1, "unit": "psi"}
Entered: {"value": 137.5, "unit": "psi"}
